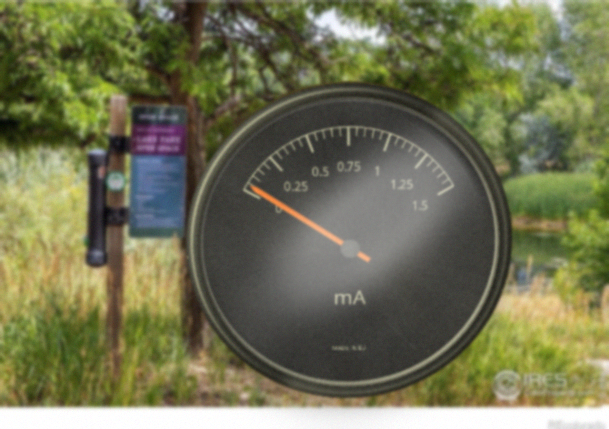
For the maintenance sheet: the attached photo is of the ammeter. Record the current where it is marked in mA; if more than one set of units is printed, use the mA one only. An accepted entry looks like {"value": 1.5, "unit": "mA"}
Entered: {"value": 0.05, "unit": "mA"}
